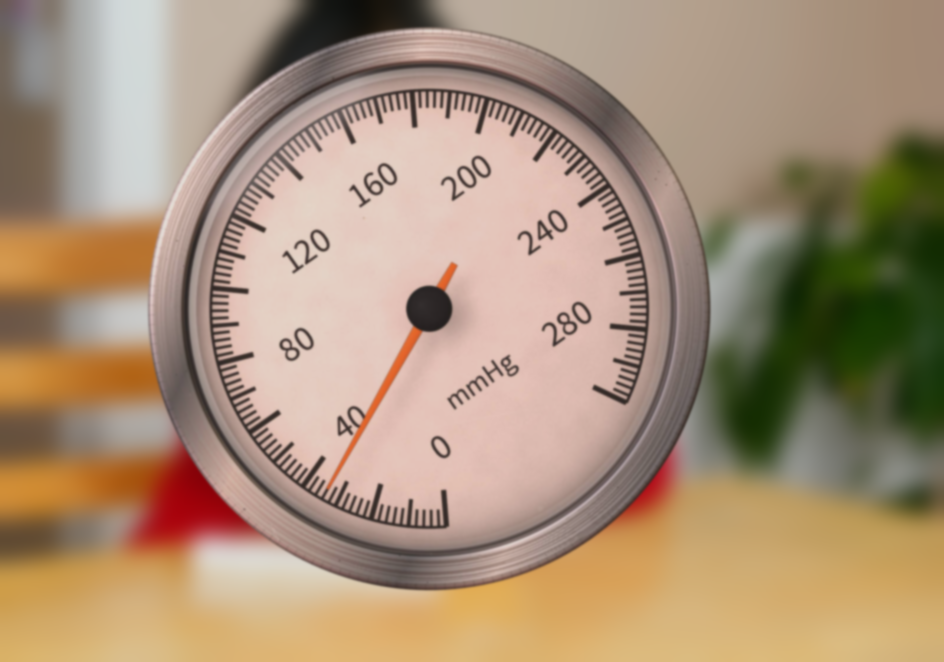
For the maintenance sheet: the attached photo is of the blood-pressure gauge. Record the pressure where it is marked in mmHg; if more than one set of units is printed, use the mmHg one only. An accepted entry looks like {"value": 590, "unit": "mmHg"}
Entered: {"value": 34, "unit": "mmHg"}
